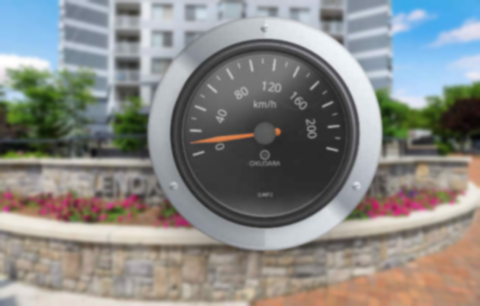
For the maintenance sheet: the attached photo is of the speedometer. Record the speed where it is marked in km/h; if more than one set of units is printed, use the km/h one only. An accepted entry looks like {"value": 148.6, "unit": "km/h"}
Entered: {"value": 10, "unit": "km/h"}
